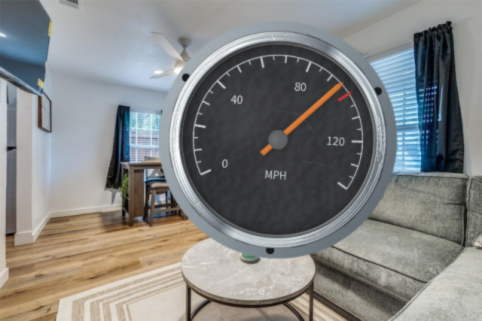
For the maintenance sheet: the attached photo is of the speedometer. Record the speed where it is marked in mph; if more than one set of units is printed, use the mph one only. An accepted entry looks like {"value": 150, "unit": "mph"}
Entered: {"value": 95, "unit": "mph"}
